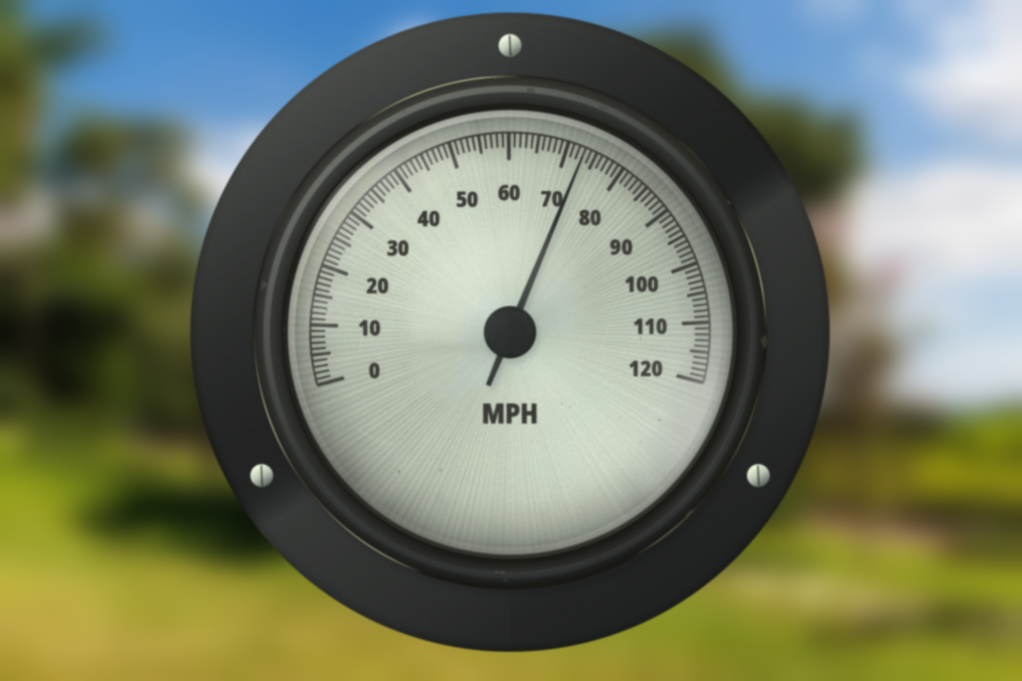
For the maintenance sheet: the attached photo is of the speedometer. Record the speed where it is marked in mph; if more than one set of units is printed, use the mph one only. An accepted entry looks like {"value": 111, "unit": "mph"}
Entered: {"value": 73, "unit": "mph"}
